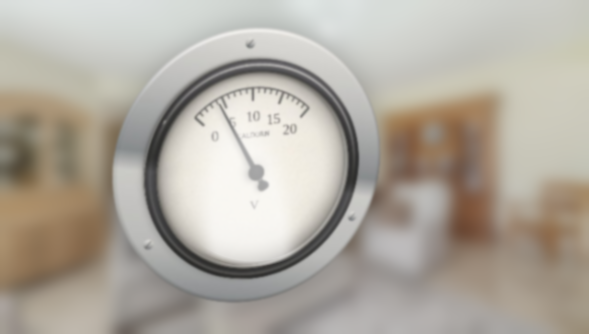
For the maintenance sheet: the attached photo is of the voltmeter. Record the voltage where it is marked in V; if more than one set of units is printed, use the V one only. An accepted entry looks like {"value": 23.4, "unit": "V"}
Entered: {"value": 4, "unit": "V"}
